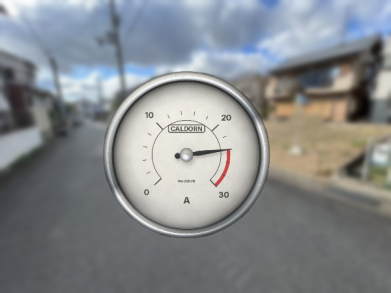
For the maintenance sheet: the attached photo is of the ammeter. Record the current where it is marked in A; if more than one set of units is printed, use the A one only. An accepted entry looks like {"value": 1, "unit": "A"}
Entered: {"value": 24, "unit": "A"}
